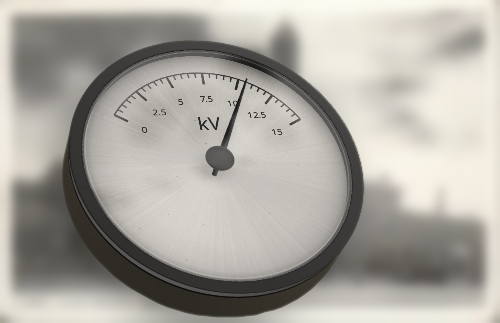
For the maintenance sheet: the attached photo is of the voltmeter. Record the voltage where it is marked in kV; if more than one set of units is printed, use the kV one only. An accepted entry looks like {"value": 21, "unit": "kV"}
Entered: {"value": 10.5, "unit": "kV"}
